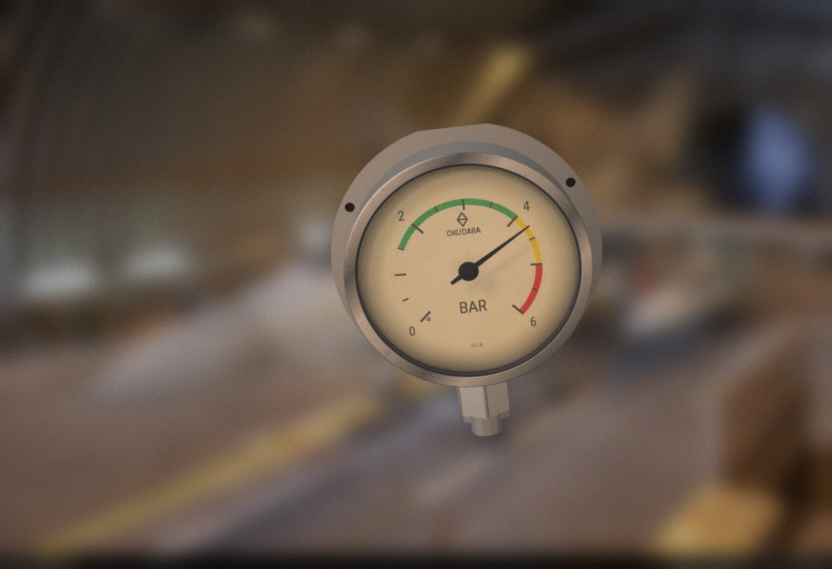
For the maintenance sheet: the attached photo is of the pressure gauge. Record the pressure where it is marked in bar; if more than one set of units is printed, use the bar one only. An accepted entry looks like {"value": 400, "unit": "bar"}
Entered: {"value": 4.25, "unit": "bar"}
